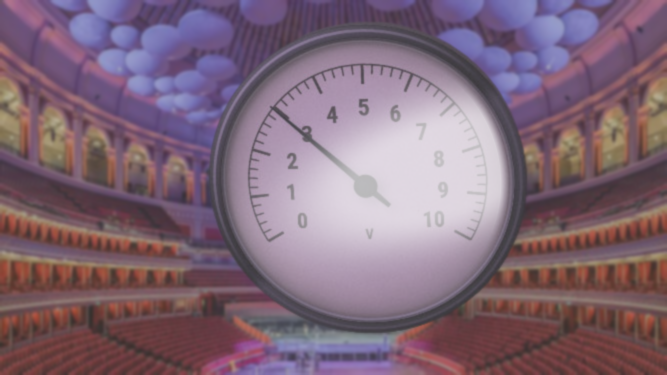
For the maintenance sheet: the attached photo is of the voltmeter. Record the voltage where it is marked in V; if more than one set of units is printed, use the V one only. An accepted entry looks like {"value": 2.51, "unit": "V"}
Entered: {"value": 3, "unit": "V"}
